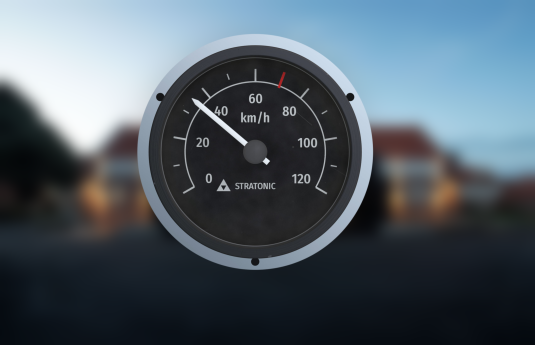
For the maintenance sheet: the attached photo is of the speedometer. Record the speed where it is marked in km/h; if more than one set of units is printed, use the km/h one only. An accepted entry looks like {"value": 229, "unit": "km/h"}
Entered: {"value": 35, "unit": "km/h"}
